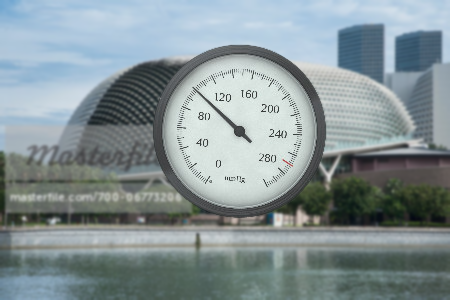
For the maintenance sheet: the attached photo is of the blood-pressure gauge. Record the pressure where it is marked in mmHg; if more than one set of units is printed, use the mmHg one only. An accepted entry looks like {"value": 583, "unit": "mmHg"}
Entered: {"value": 100, "unit": "mmHg"}
